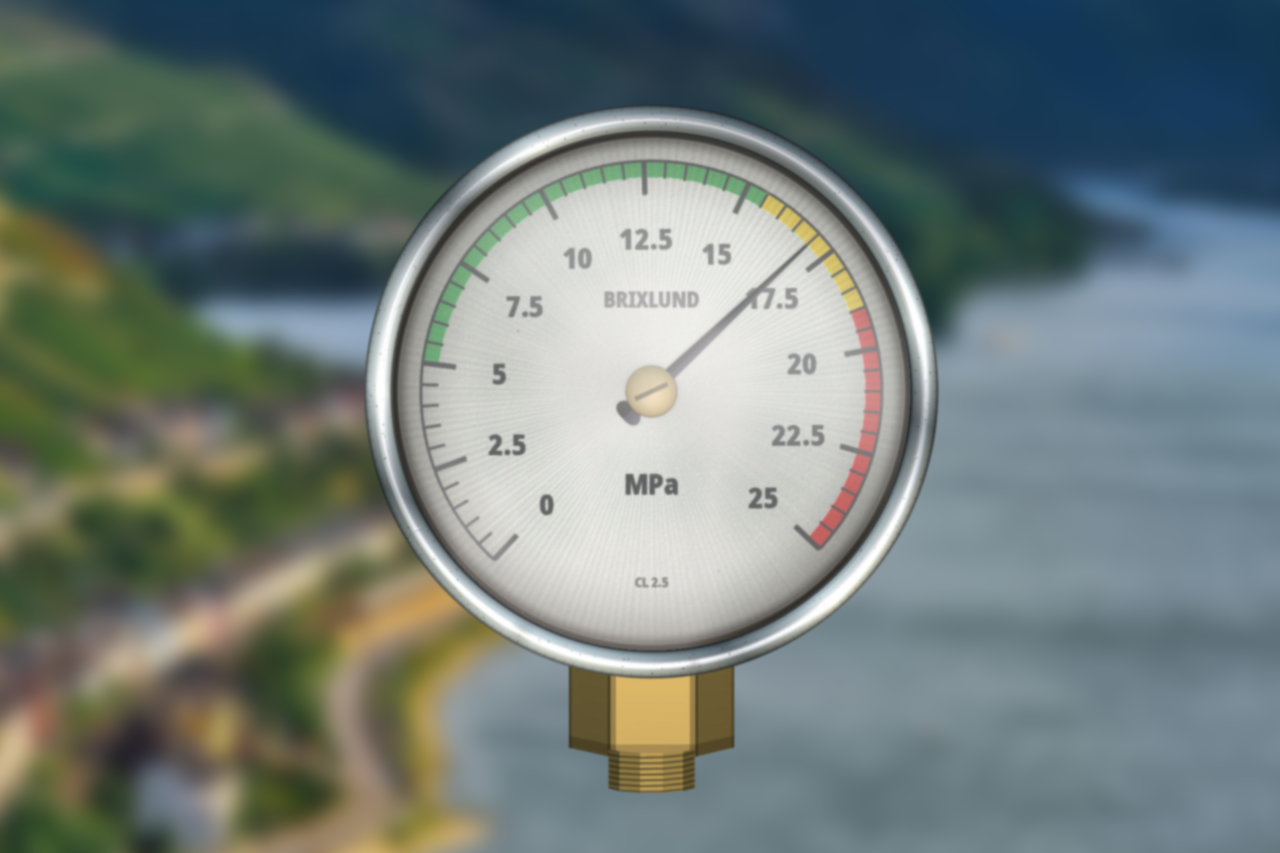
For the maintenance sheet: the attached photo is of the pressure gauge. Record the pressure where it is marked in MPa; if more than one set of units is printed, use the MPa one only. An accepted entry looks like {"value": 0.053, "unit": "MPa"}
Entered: {"value": 17, "unit": "MPa"}
